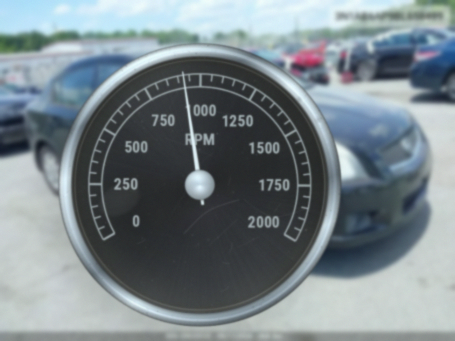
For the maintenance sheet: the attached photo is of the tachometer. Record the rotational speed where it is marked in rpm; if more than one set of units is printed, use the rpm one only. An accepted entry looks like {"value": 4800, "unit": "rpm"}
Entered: {"value": 925, "unit": "rpm"}
